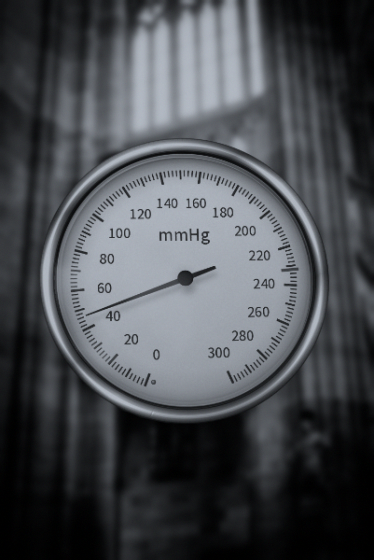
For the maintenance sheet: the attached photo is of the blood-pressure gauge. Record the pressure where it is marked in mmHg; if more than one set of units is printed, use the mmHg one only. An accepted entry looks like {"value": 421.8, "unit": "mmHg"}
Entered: {"value": 46, "unit": "mmHg"}
